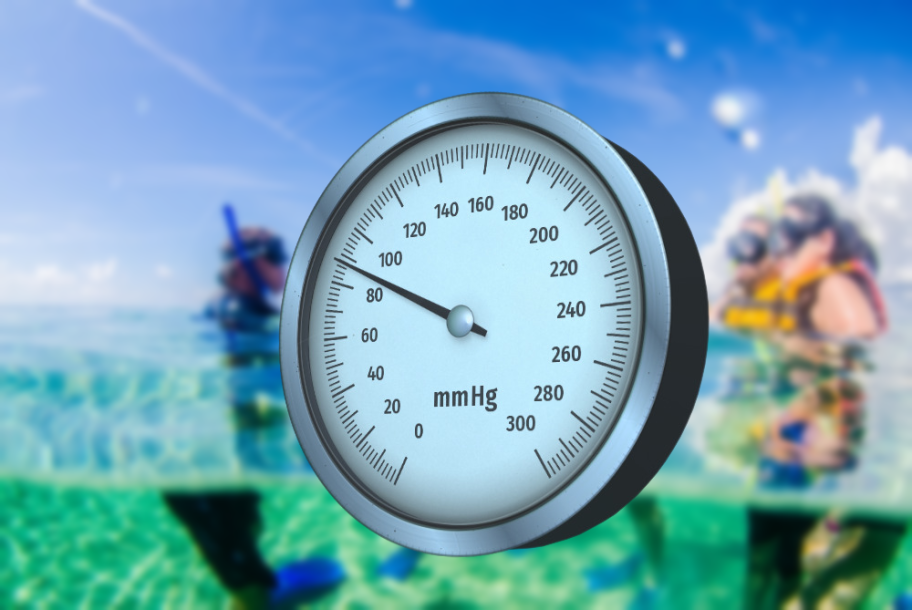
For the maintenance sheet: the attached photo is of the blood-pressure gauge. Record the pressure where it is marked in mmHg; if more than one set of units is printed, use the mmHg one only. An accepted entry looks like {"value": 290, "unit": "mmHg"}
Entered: {"value": 88, "unit": "mmHg"}
